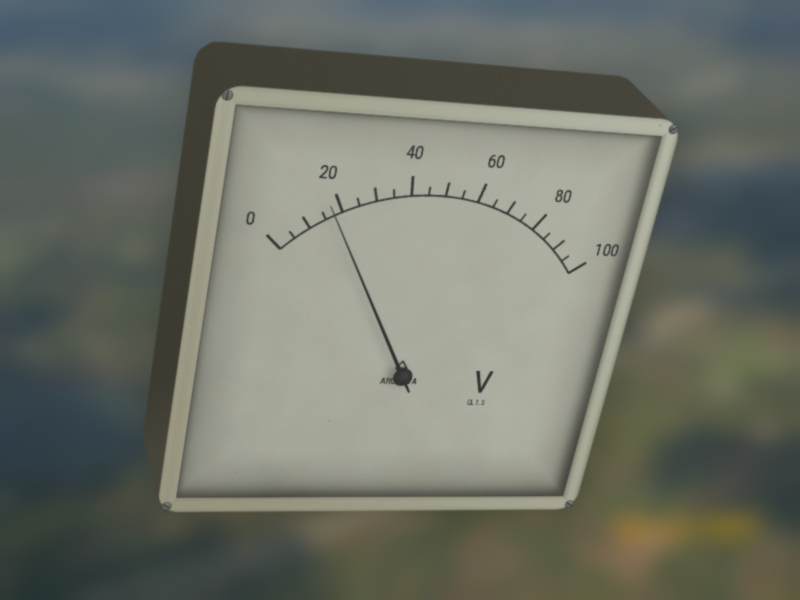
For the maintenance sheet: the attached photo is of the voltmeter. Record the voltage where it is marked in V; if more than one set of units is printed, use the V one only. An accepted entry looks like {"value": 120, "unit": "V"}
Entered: {"value": 17.5, "unit": "V"}
